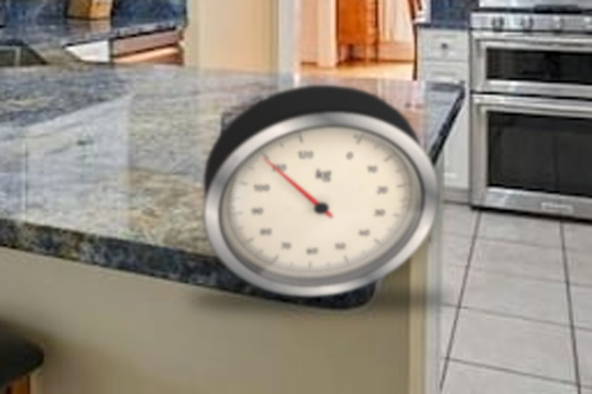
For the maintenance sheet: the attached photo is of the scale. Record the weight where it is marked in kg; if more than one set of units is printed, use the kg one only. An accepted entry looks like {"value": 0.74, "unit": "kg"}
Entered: {"value": 110, "unit": "kg"}
